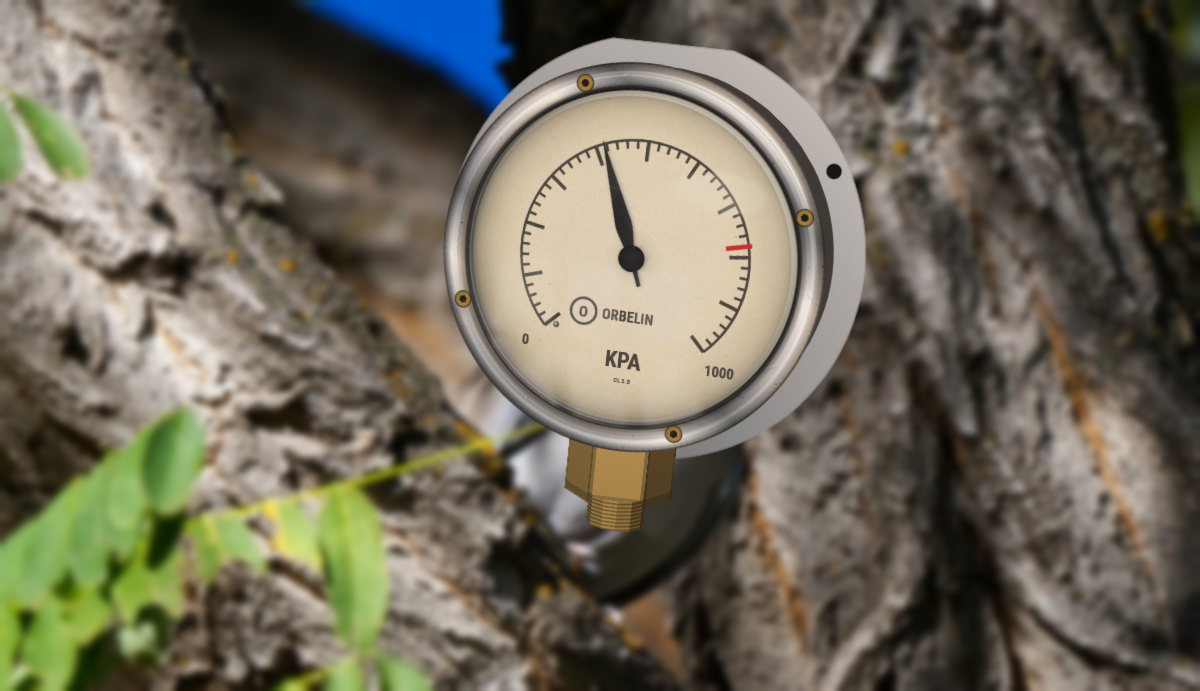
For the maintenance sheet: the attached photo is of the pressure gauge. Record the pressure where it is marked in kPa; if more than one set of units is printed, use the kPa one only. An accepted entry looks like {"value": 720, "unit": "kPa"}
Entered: {"value": 420, "unit": "kPa"}
